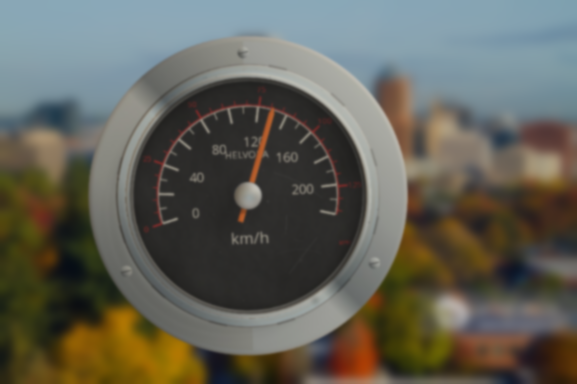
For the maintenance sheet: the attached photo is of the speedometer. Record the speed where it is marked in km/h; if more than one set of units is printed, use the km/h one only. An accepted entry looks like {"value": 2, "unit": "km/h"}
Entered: {"value": 130, "unit": "km/h"}
